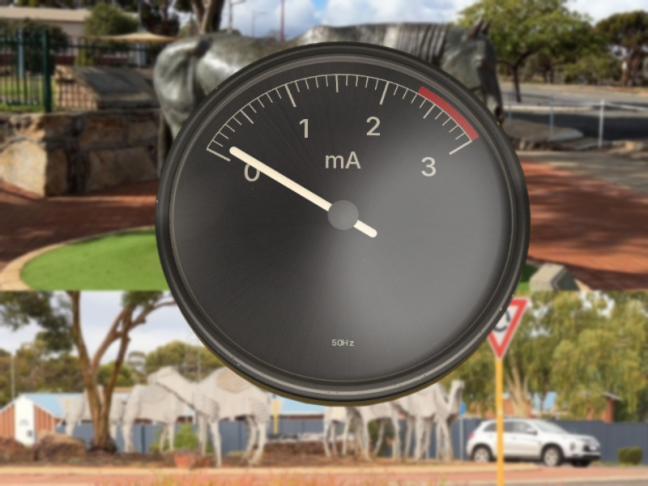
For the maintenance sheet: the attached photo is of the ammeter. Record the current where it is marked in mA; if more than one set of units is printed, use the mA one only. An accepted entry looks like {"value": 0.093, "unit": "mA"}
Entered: {"value": 0.1, "unit": "mA"}
